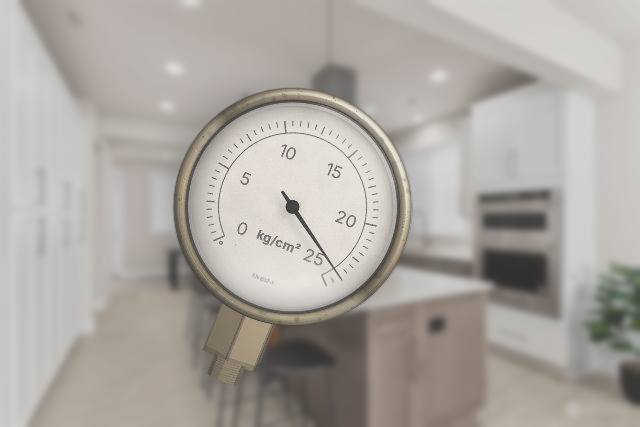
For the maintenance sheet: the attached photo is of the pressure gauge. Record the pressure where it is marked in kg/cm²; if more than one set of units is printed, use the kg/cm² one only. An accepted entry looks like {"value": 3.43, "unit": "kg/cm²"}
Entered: {"value": 24, "unit": "kg/cm²"}
